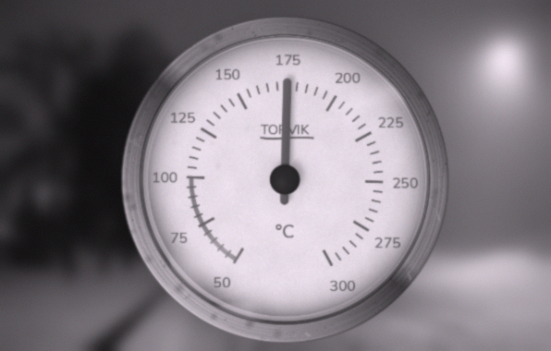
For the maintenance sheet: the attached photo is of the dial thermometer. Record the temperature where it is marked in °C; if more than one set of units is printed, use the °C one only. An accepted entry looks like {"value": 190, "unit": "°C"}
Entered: {"value": 175, "unit": "°C"}
